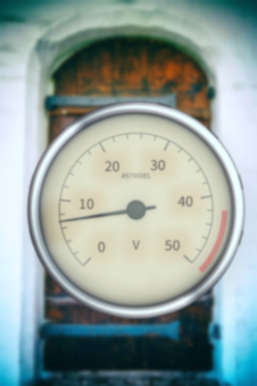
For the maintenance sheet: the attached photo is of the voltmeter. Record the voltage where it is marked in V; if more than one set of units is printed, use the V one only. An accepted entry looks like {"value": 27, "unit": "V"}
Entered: {"value": 7, "unit": "V"}
